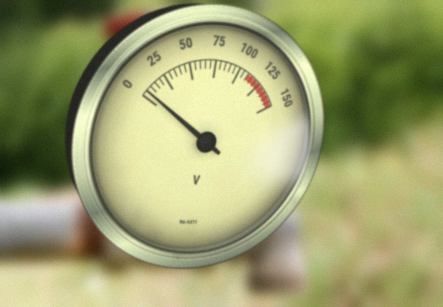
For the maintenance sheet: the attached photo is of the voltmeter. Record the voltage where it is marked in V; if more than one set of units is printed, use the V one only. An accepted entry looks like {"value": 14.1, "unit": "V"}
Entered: {"value": 5, "unit": "V"}
